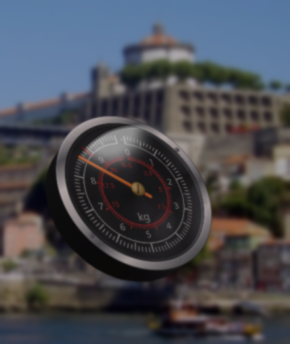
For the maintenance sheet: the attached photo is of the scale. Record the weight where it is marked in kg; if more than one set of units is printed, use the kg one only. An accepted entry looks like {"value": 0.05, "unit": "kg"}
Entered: {"value": 8.5, "unit": "kg"}
